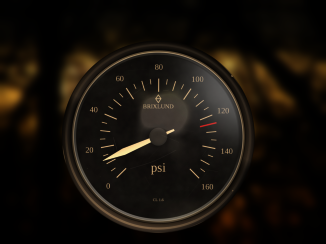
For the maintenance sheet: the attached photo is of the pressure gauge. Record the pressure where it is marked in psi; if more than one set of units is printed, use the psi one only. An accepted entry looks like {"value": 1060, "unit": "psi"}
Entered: {"value": 12.5, "unit": "psi"}
